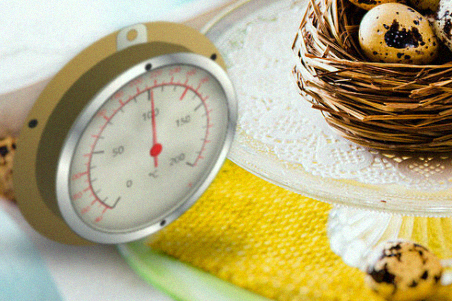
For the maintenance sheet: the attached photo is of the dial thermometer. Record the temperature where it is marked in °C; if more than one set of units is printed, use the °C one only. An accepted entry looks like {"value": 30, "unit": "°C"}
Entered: {"value": 100, "unit": "°C"}
